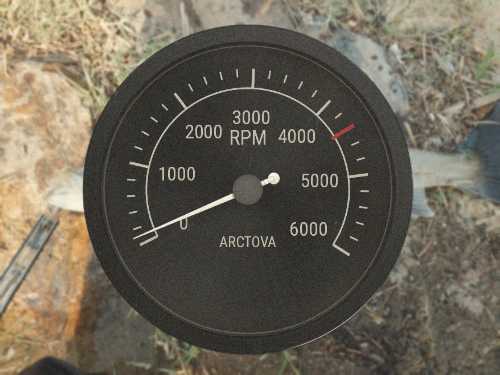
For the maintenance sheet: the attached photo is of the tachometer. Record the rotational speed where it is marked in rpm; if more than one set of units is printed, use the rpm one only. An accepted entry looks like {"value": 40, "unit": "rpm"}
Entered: {"value": 100, "unit": "rpm"}
